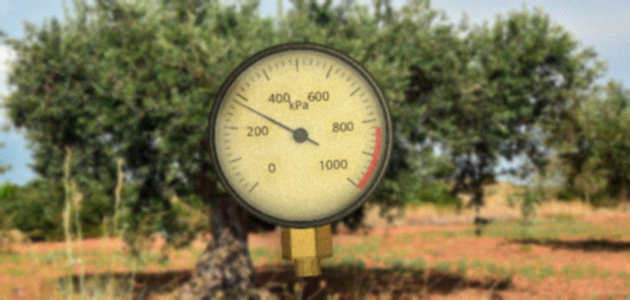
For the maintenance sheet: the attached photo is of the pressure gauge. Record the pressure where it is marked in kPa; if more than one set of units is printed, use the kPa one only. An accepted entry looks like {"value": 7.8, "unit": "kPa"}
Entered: {"value": 280, "unit": "kPa"}
